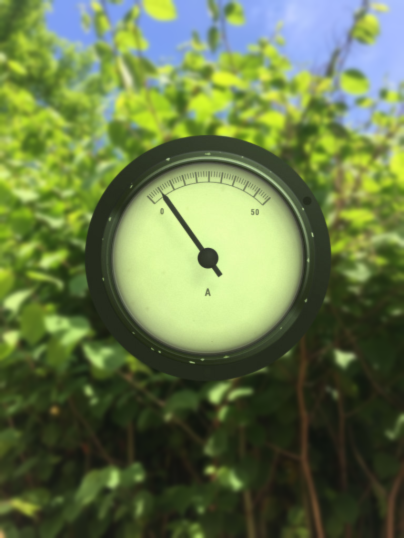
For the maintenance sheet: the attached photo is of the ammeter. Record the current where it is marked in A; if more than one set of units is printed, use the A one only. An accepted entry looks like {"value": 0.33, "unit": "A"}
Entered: {"value": 5, "unit": "A"}
